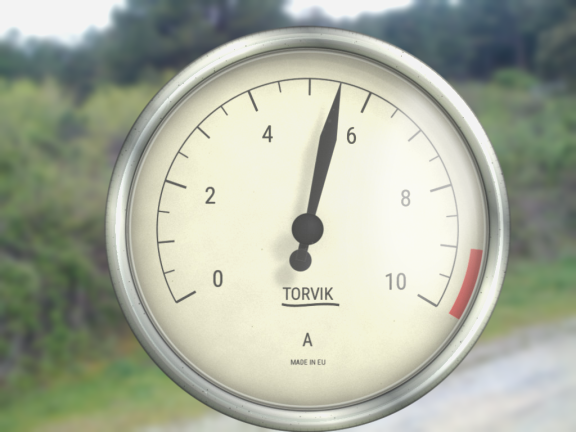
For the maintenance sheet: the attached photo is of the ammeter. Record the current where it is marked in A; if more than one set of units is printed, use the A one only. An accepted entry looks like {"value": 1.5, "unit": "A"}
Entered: {"value": 5.5, "unit": "A"}
